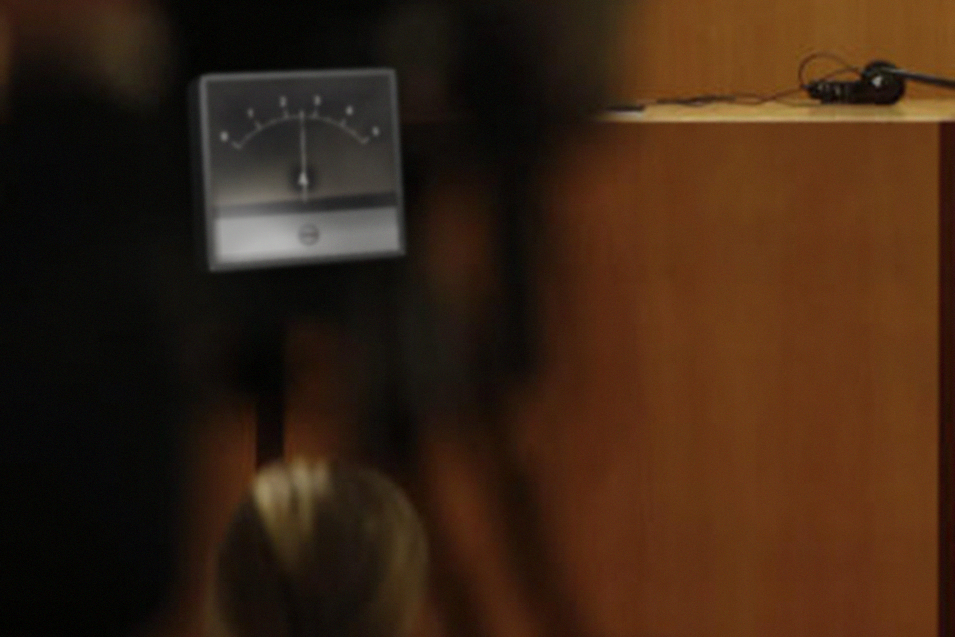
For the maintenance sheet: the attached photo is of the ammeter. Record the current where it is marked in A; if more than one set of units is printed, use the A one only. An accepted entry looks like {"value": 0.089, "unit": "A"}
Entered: {"value": 2.5, "unit": "A"}
